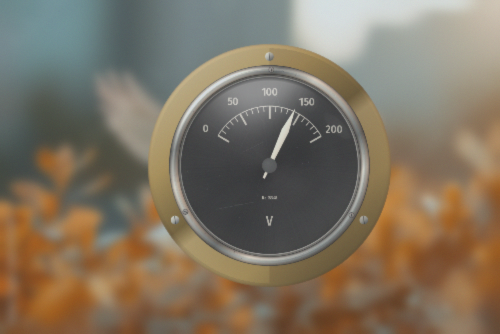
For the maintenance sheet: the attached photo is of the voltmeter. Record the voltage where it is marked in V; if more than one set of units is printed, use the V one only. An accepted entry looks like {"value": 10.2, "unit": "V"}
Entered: {"value": 140, "unit": "V"}
